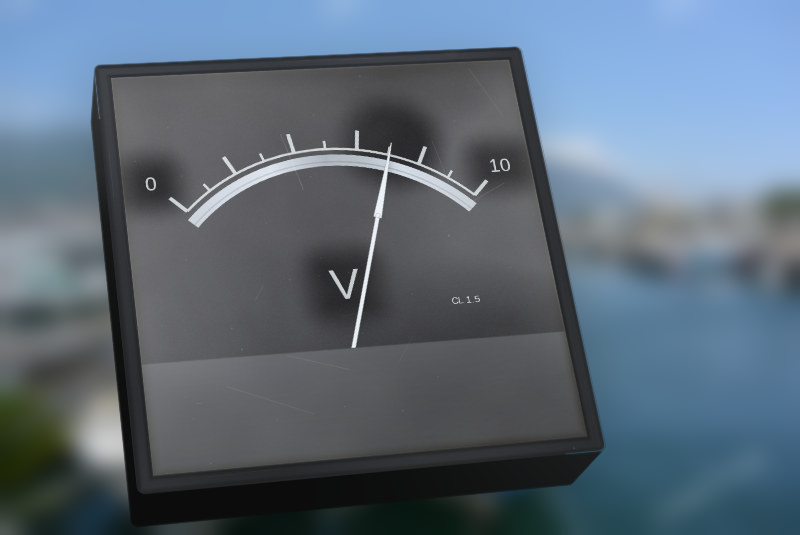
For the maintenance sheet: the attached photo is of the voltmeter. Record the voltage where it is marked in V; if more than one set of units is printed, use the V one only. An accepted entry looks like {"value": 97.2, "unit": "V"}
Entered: {"value": 7, "unit": "V"}
